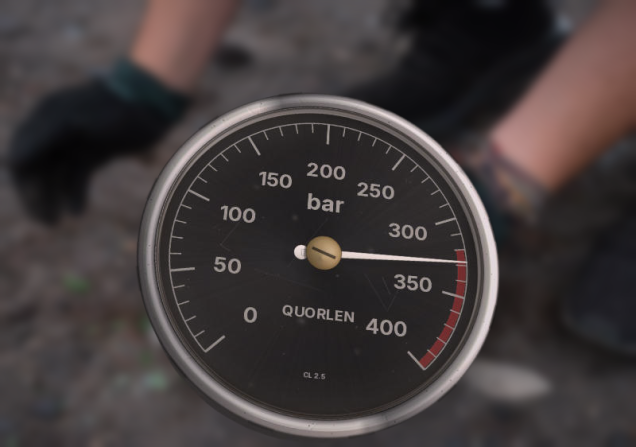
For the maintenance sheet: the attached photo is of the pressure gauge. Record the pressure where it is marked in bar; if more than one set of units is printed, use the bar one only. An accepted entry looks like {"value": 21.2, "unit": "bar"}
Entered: {"value": 330, "unit": "bar"}
